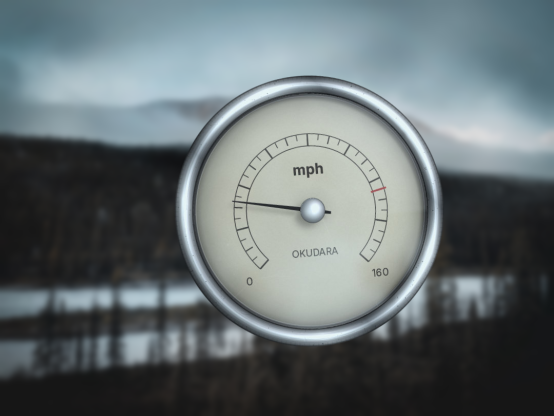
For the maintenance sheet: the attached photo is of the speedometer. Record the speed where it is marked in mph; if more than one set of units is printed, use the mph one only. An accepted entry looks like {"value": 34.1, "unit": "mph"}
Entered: {"value": 32.5, "unit": "mph"}
